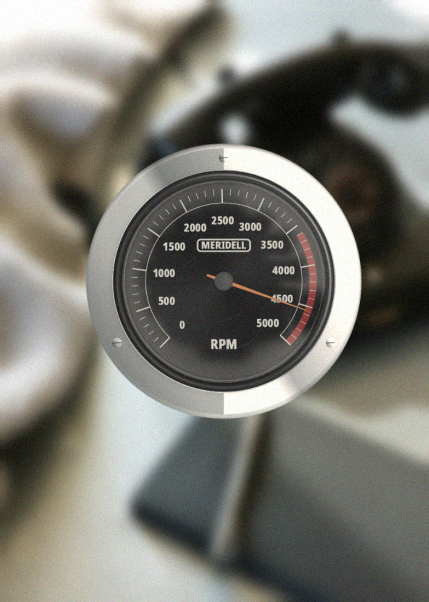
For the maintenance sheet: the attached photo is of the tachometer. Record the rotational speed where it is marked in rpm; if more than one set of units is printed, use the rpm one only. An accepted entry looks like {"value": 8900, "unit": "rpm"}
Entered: {"value": 4550, "unit": "rpm"}
